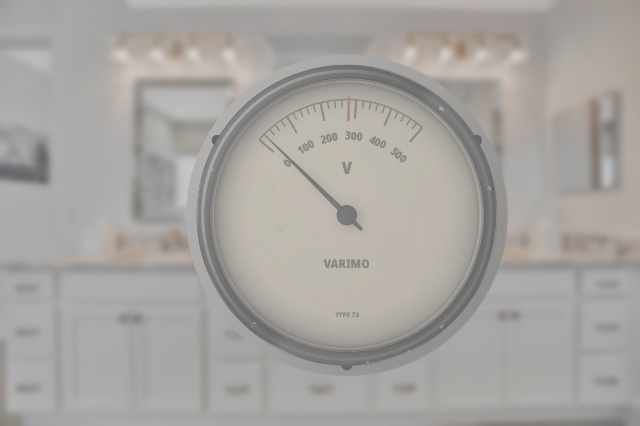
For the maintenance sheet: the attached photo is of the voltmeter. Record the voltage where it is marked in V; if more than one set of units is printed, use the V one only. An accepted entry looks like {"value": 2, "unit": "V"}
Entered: {"value": 20, "unit": "V"}
